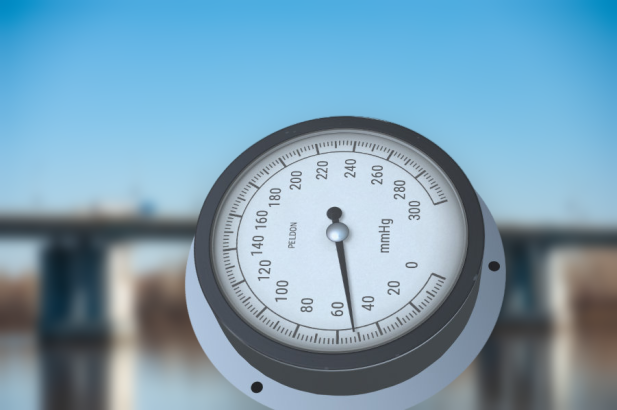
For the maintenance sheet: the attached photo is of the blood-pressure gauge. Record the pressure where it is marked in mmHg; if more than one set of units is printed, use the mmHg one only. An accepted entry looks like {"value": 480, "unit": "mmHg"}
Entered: {"value": 52, "unit": "mmHg"}
